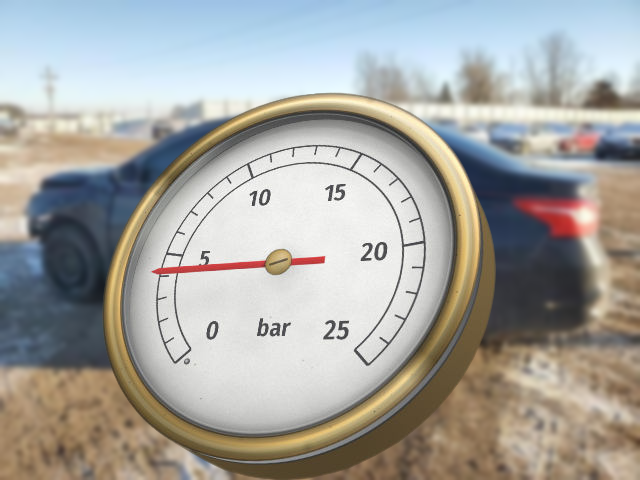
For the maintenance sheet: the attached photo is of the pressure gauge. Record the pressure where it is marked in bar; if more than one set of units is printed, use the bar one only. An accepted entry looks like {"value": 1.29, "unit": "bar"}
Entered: {"value": 4, "unit": "bar"}
